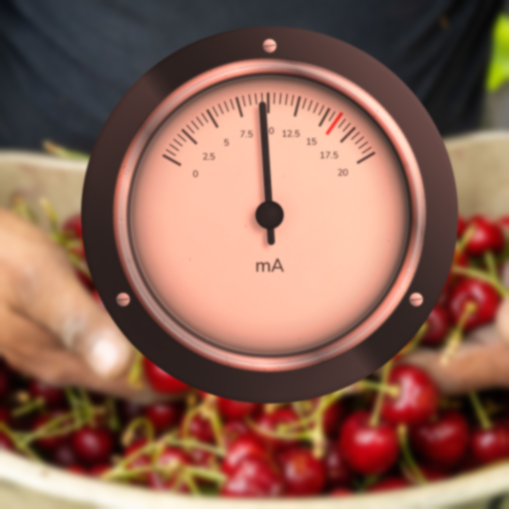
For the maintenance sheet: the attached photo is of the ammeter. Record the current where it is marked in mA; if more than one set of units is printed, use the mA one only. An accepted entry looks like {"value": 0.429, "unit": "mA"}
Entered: {"value": 9.5, "unit": "mA"}
